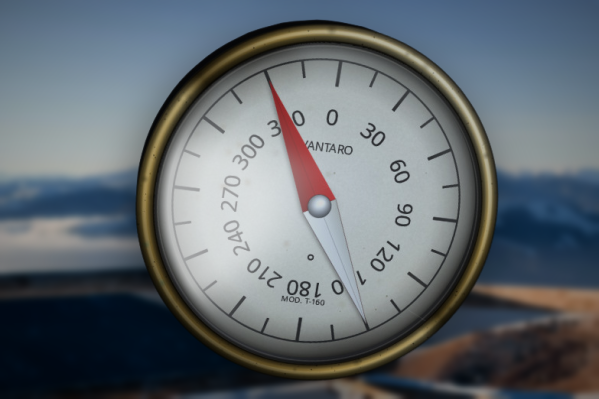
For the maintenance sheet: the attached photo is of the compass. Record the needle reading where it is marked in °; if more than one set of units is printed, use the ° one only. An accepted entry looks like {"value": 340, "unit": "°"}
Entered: {"value": 330, "unit": "°"}
